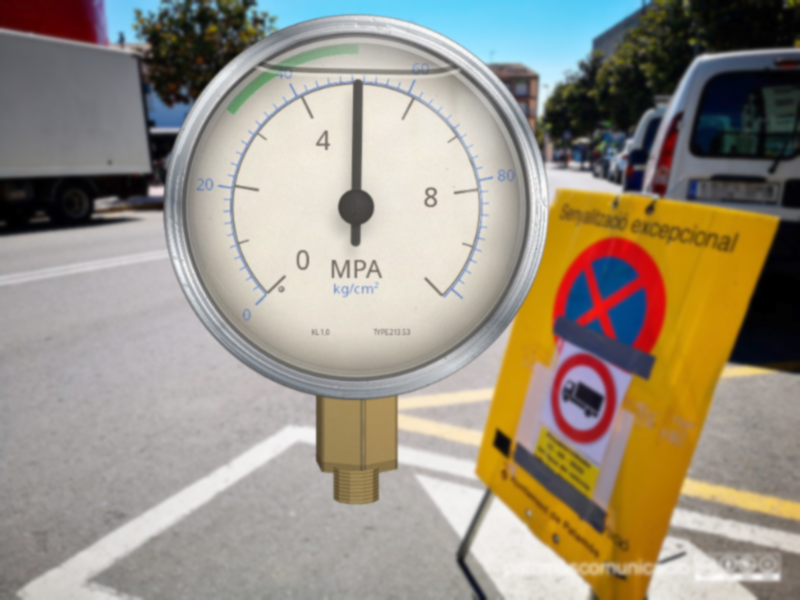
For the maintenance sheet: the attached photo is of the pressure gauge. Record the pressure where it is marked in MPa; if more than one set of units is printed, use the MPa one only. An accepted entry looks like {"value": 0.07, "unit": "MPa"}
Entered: {"value": 5, "unit": "MPa"}
